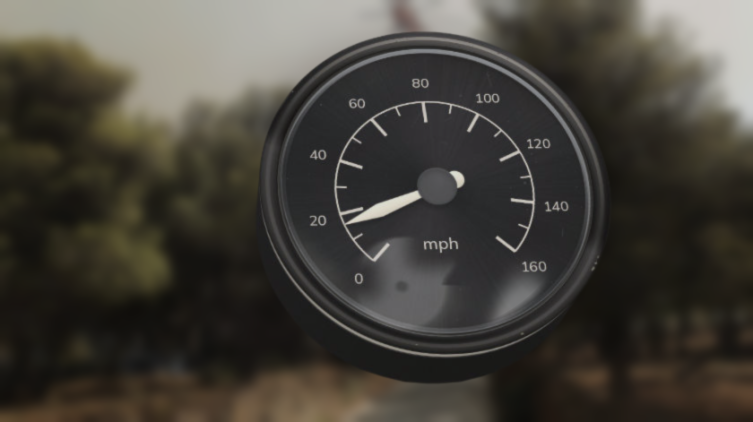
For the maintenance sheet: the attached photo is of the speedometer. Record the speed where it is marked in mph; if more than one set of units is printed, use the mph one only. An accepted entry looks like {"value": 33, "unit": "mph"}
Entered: {"value": 15, "unit": "mph"}
